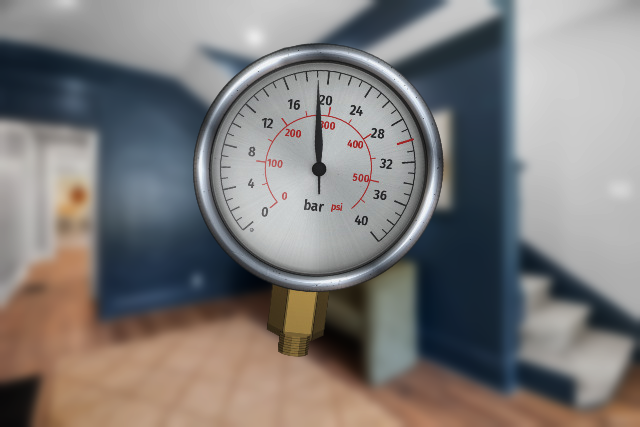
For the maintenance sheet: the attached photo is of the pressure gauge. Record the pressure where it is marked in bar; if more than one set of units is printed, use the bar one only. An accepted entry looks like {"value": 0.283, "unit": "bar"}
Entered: {"value": 19, "unit": "bar"}
